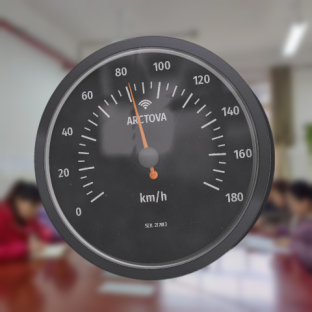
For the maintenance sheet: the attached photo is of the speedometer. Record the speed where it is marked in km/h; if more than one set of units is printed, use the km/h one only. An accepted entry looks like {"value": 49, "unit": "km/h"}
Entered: {"value": 82.5, "unit": "km/h"}
